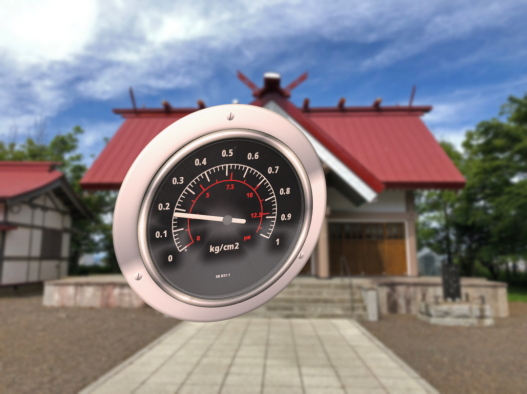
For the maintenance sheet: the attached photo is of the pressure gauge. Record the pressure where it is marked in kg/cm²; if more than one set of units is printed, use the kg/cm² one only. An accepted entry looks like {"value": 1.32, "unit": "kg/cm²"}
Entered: {"value": 0.18, "unit": "kg/cm²"}
